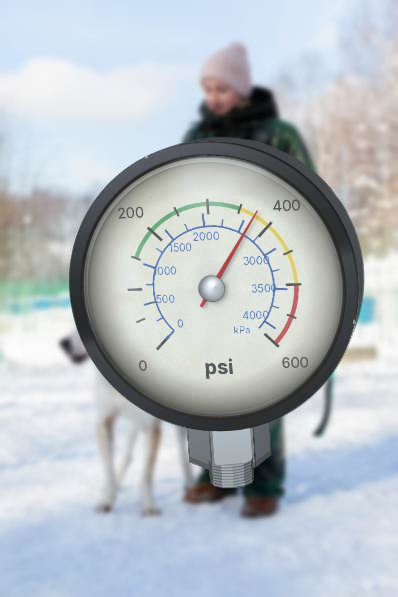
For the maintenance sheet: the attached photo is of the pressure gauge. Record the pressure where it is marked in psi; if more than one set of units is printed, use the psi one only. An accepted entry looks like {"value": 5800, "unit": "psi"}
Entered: {"value": 375, "unit": "psi"}
